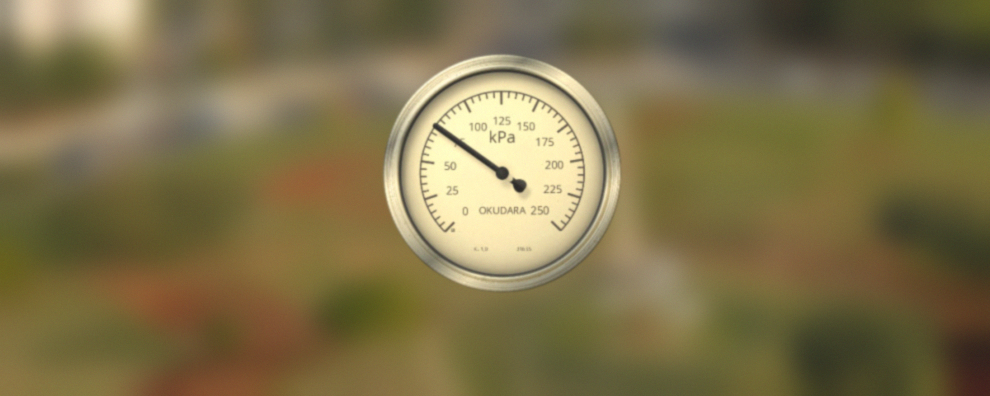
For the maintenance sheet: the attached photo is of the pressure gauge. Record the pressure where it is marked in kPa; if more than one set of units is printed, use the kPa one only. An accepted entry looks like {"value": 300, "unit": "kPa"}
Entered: {"value": 75, "unit": "kPa"}
